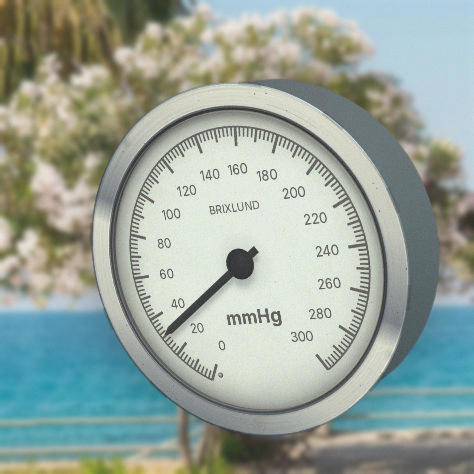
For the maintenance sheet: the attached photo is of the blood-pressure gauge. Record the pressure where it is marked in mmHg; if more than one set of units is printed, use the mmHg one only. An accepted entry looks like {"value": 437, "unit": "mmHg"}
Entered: {"value": 30, "unit": "mmHg"}
